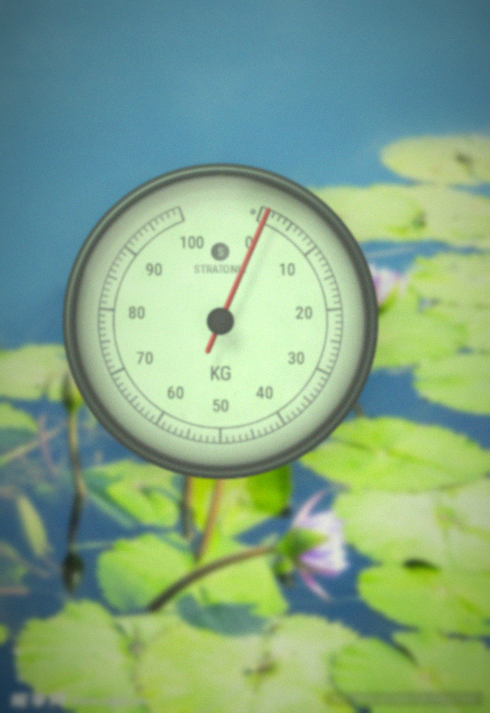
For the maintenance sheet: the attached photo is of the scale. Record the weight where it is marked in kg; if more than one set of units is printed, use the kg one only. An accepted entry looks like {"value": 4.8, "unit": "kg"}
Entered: {"value": 1, "unit": "kg"}
